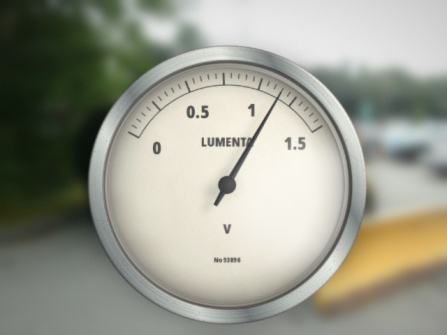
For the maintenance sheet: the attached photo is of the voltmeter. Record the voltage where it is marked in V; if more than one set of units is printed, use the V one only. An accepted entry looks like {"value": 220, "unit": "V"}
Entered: {"value": 1.15, "unit": "V"}
